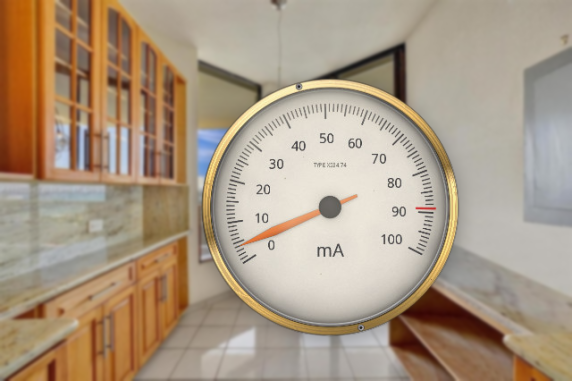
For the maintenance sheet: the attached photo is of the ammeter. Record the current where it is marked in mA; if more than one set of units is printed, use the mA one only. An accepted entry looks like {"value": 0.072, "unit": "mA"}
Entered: {"value": 4, "unit": "mA"}
